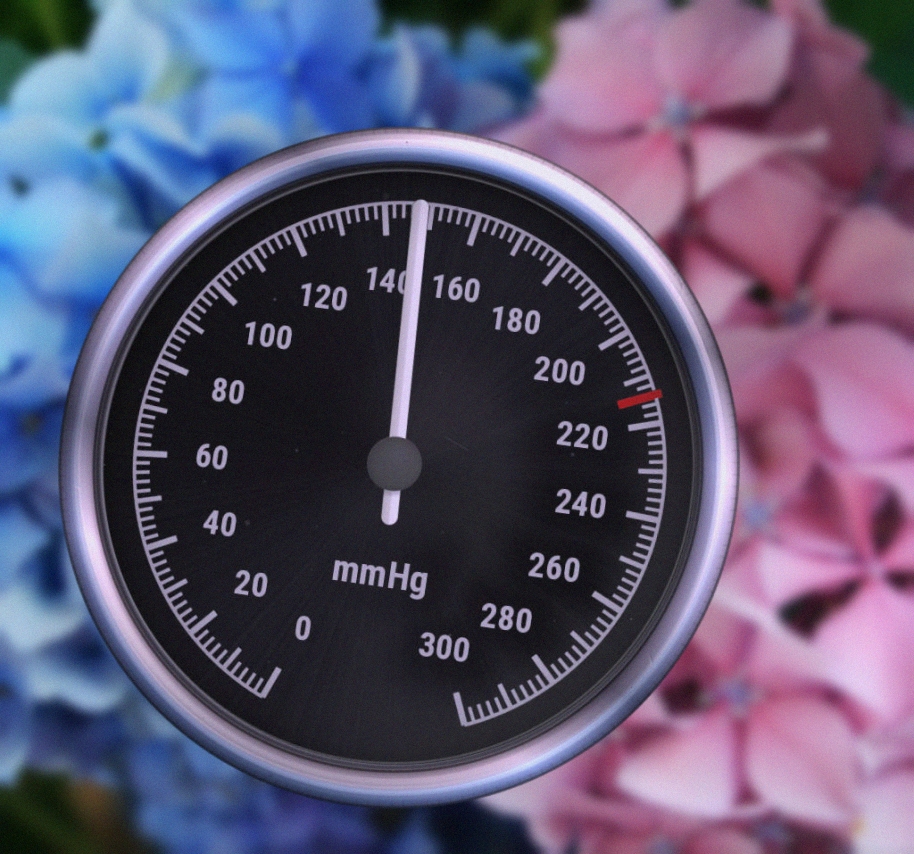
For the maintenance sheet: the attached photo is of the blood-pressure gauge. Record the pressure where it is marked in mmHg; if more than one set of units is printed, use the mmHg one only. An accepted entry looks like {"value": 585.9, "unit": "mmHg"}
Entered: {"value": 148, "unit": "mmHg"}
